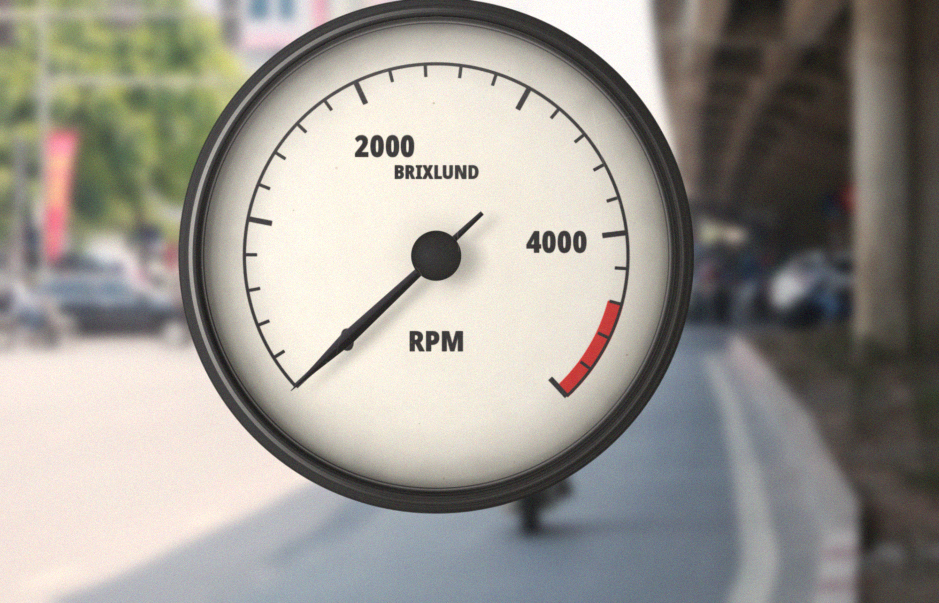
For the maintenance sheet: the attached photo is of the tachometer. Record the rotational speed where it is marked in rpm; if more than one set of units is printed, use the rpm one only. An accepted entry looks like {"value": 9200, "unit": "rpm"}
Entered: {"value": 0, "unit": "rpm"}
